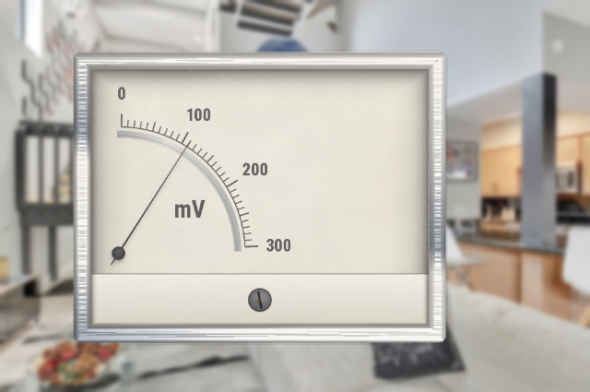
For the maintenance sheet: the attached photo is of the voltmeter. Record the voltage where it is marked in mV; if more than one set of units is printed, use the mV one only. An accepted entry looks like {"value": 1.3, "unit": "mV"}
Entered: {"value": 110, "unit": "mV"}
